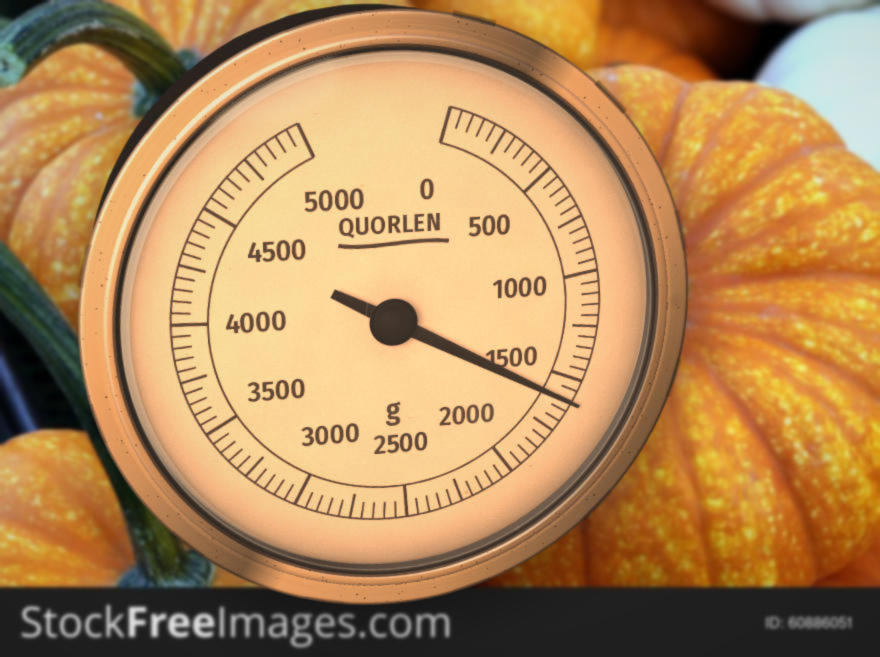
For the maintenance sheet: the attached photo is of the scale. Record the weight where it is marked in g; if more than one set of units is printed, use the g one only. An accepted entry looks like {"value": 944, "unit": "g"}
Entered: {"value": 1600, "unit": "g"}
